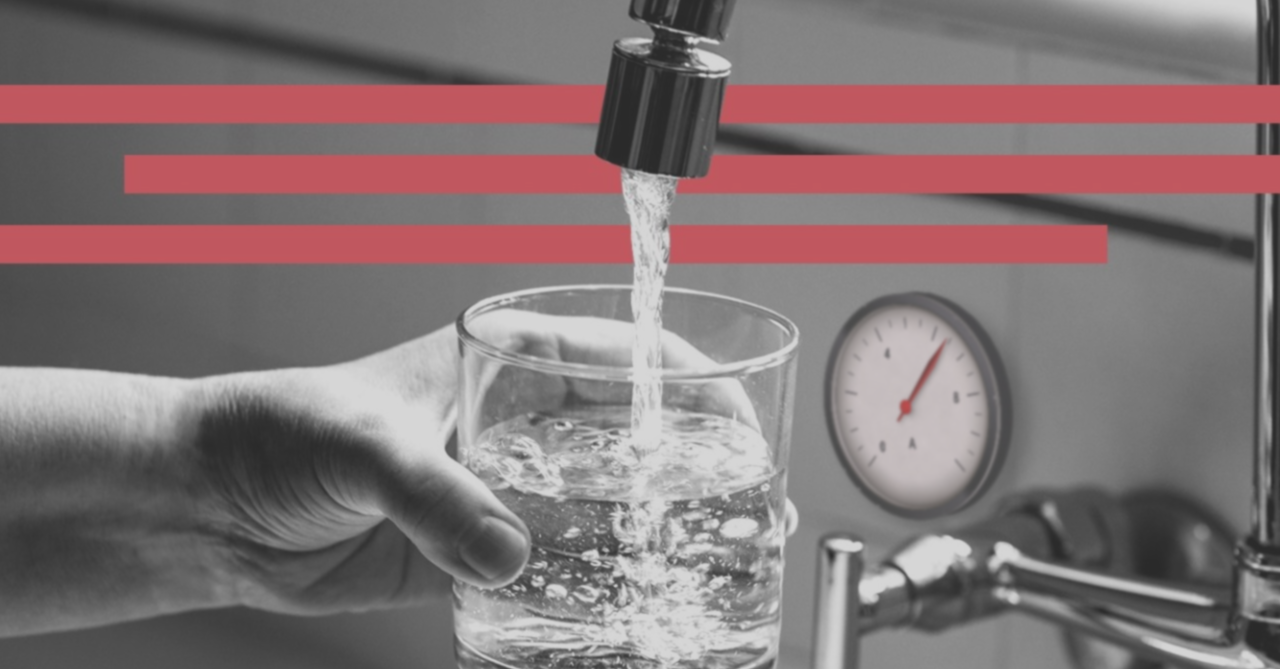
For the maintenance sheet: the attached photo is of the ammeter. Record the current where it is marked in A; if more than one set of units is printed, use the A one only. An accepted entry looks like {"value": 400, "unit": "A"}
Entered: {"value": 6.5, "unit": "A"}
